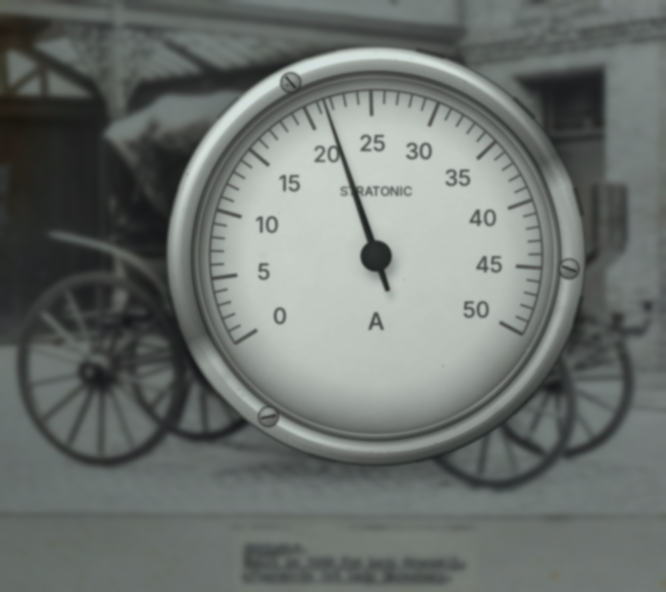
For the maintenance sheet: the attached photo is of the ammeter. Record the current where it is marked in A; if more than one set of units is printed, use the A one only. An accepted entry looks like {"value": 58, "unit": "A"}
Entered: {"value": 21.5, "unit": "A"}
